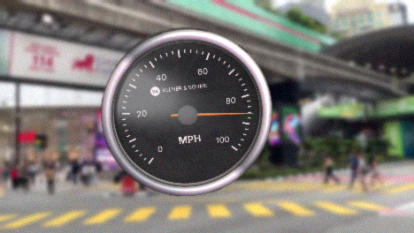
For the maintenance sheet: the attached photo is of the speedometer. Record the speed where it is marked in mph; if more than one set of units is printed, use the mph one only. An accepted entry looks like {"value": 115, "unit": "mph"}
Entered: {"value": 86, "unit": "mph"}
